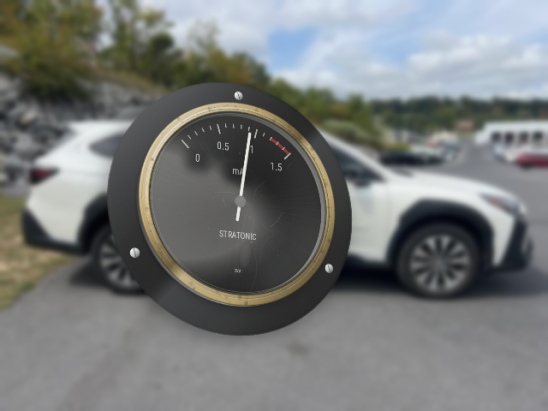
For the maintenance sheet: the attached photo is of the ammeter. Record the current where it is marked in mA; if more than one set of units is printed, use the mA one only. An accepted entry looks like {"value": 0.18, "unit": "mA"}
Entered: {"value": 0.9, "unit": "mA"}
